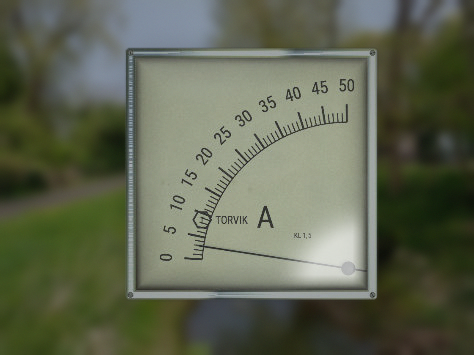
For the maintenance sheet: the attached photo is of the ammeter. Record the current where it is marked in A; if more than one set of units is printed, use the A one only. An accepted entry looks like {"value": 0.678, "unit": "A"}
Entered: {"value": 3, "unit": "A"}
